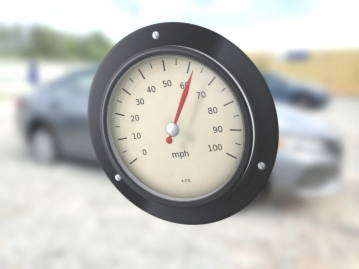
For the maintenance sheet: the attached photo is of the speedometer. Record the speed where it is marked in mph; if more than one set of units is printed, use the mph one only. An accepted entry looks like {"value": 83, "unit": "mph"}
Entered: {"value": 62.5, "unit": "mph"}
